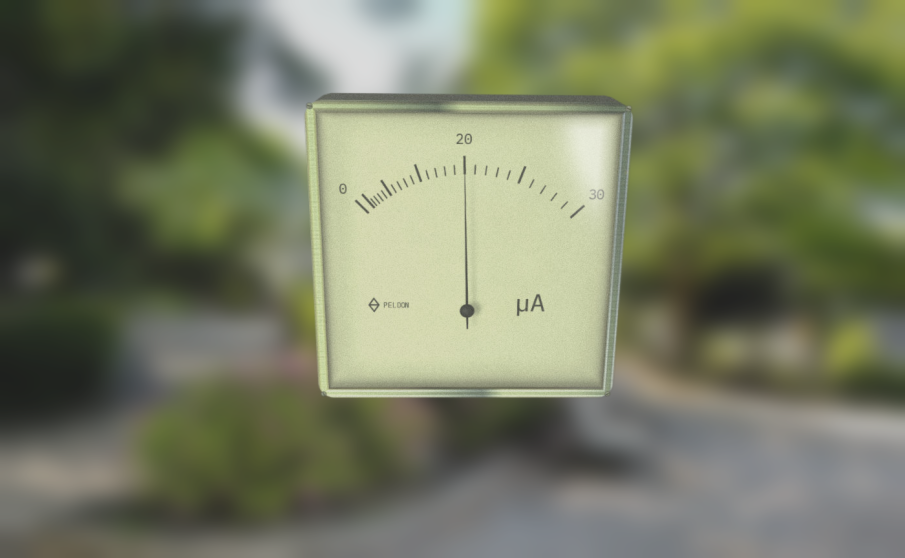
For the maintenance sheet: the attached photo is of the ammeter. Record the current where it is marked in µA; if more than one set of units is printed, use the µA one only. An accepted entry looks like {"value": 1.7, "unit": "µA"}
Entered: {"value": 20, "unit": "µA"}
